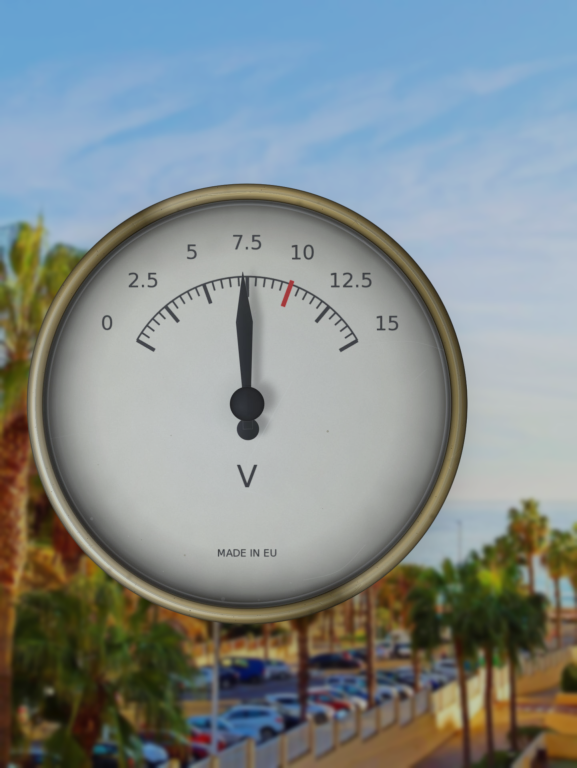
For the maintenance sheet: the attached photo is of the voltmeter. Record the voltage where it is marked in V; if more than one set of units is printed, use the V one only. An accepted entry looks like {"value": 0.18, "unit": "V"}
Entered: {"value": 7.25, "unit": "V"}
